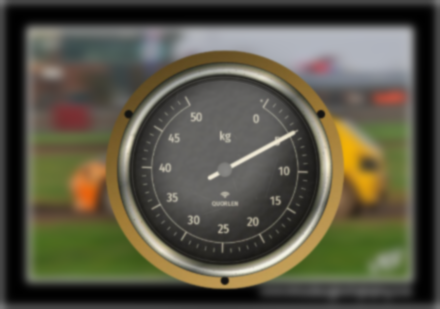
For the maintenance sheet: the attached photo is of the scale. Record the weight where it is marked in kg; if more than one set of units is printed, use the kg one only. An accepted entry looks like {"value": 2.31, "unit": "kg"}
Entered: {"value": 5, "unit": "kg"}
